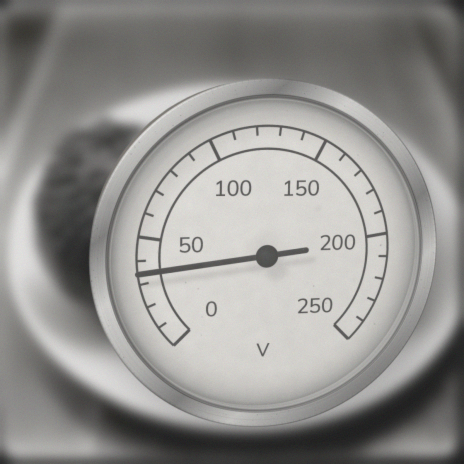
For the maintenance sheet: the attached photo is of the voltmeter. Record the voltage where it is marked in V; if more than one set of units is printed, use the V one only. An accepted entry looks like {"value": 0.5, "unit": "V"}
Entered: {"value": 35, "unit": "V"}
